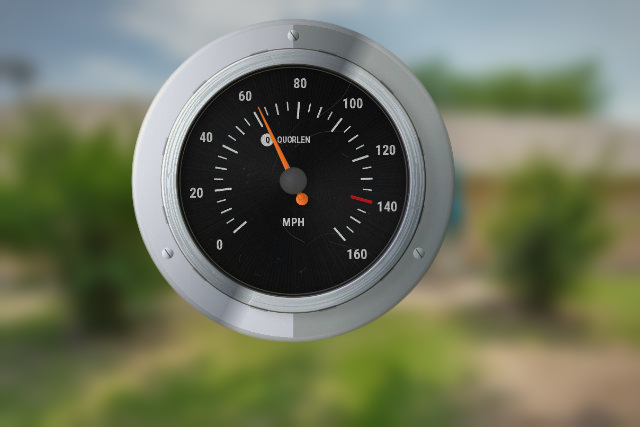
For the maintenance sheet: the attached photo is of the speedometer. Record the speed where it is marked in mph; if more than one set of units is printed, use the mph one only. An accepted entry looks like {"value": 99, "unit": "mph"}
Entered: {"value": 62.5, "unit": "mph"}
